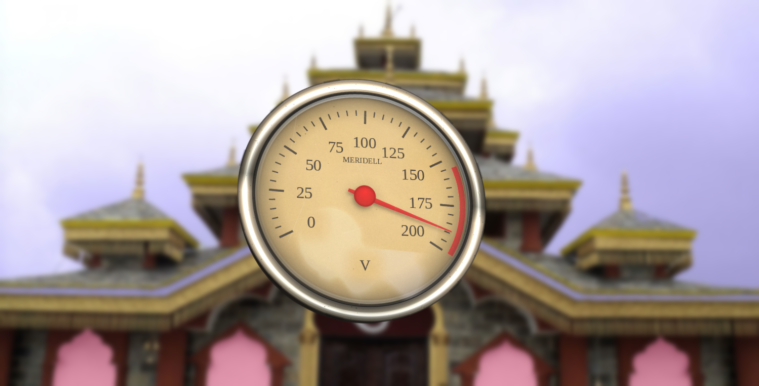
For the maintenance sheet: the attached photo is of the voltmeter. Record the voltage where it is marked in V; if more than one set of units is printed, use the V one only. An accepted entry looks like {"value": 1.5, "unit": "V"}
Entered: {"value": 190, "unit": "V"}
